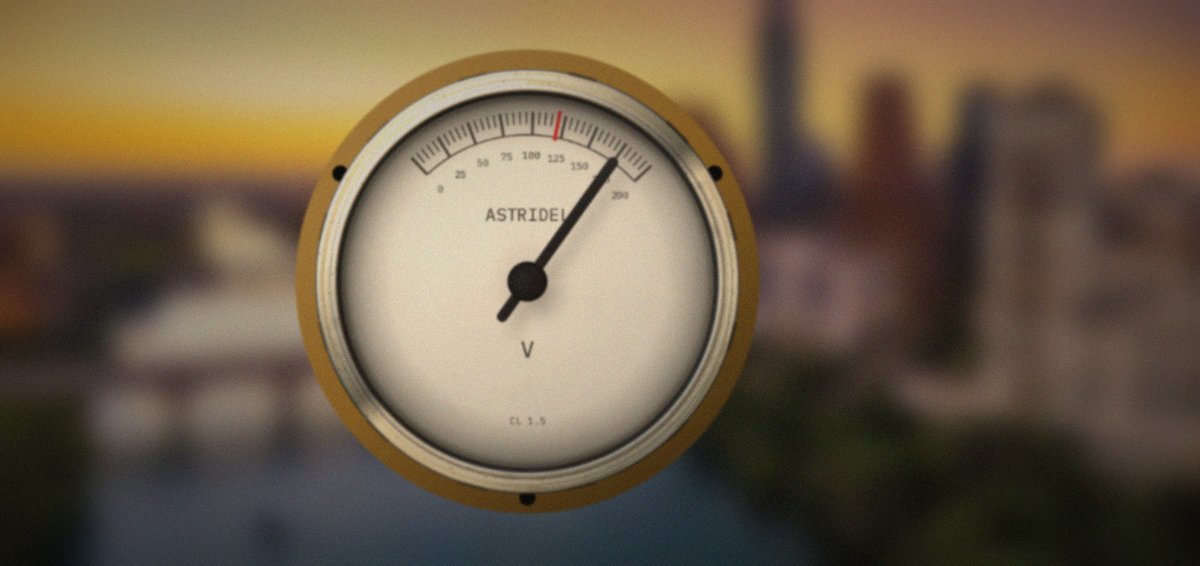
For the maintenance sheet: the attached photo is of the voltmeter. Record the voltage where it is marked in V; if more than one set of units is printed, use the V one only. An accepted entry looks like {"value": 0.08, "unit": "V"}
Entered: {"value": 175, "unit": "V"}
